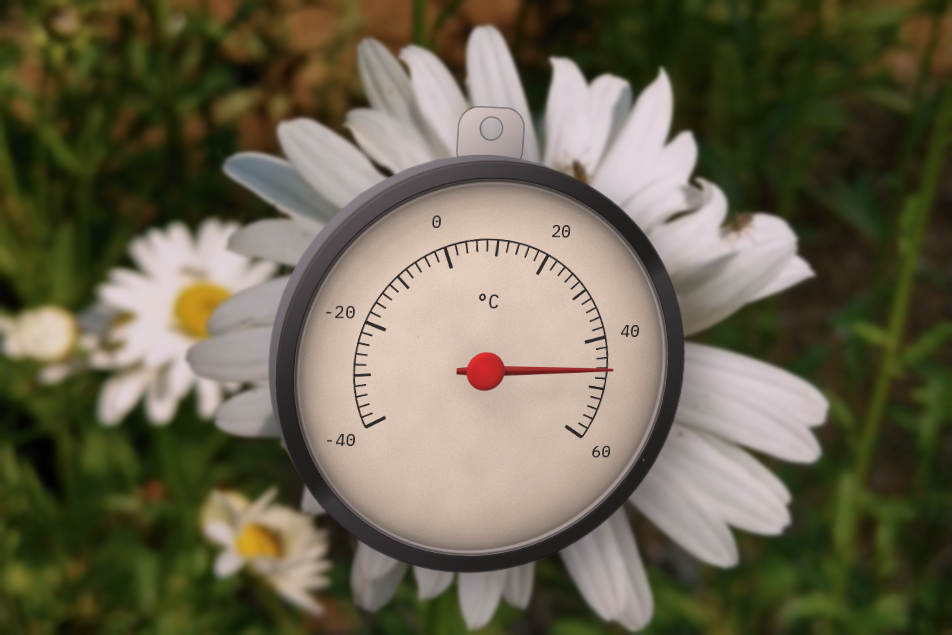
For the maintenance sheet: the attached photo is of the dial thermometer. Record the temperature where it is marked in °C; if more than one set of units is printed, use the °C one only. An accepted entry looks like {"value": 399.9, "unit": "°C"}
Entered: {"value": 46, "unit": "°C"}
